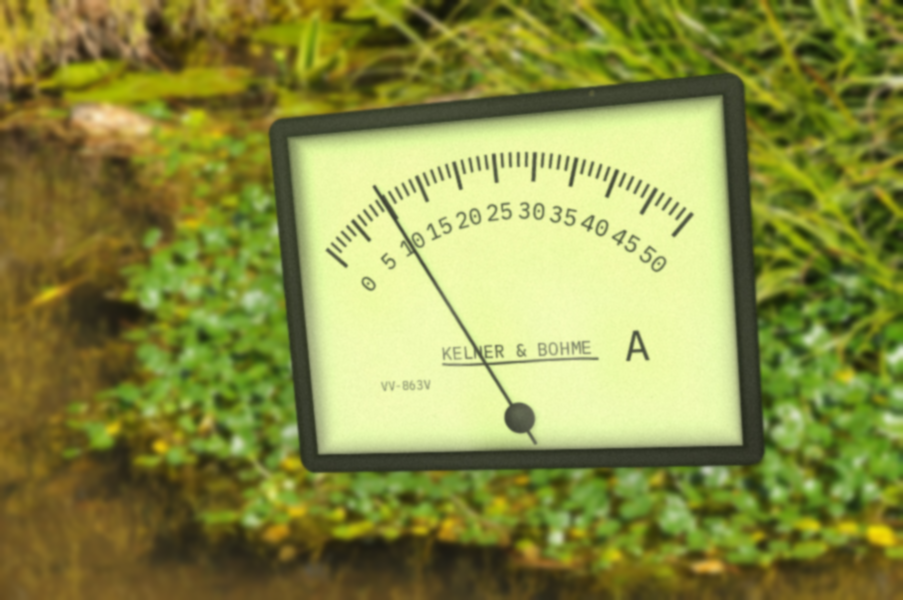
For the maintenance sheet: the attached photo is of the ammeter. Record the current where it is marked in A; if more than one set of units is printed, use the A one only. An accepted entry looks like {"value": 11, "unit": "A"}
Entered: {"value": 10, "unit": "A"}
